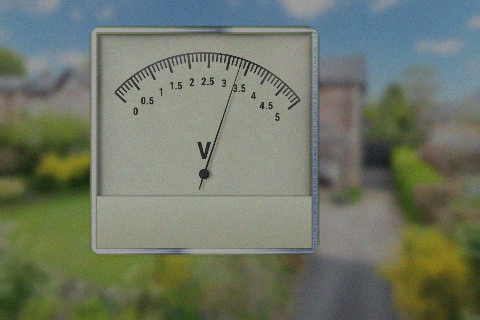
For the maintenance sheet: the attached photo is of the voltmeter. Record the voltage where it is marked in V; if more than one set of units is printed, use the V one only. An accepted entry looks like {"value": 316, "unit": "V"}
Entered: {"value": 3.3, "unit": "V"}
